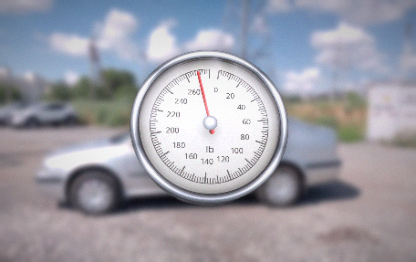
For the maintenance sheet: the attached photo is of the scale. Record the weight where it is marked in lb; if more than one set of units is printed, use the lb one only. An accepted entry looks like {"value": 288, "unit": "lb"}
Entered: {"value": 270, "unit": "lb"}
